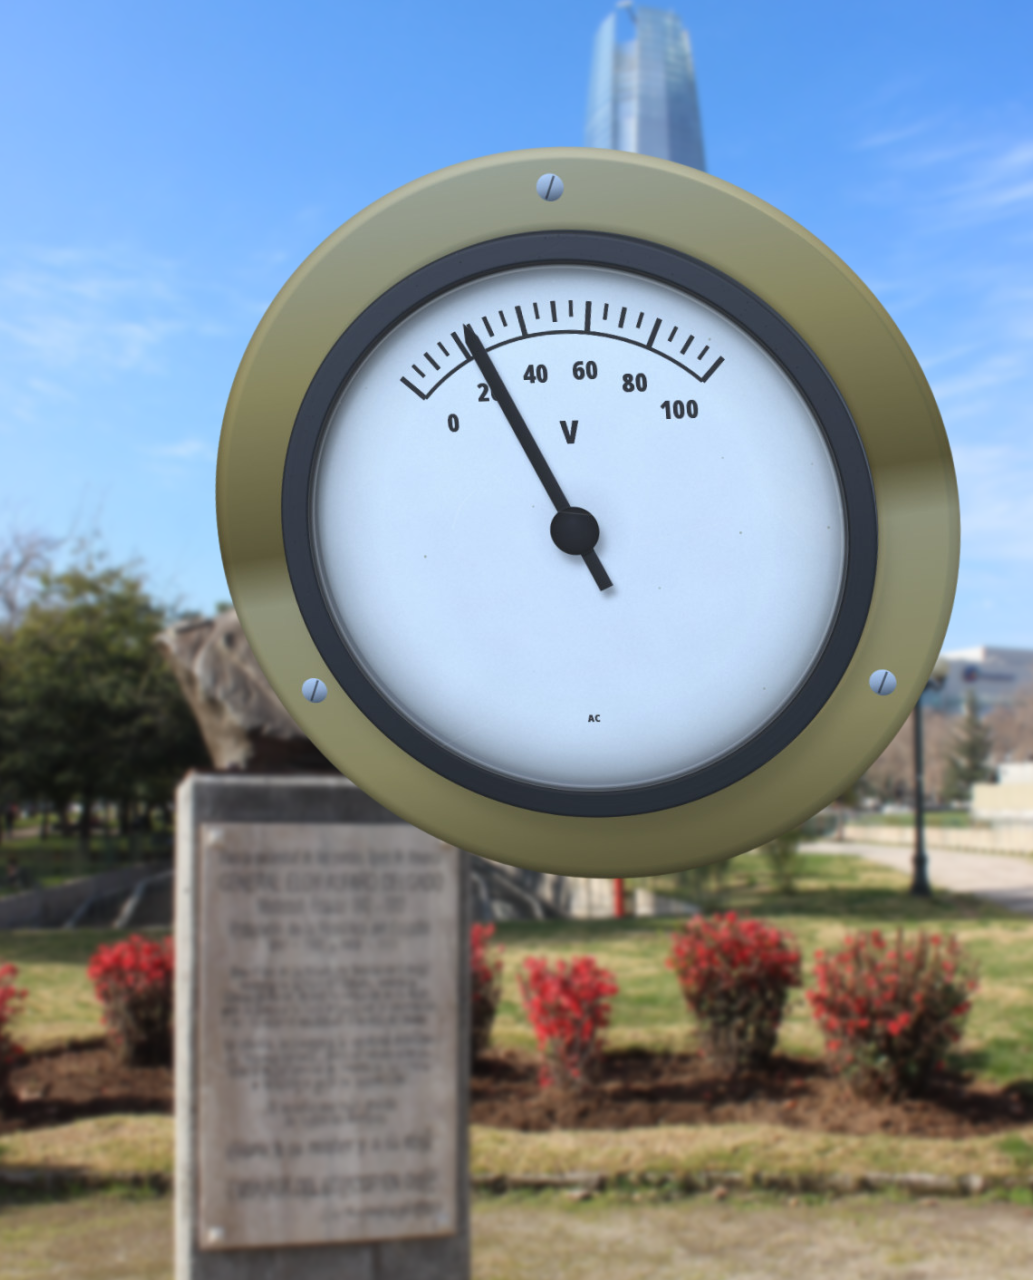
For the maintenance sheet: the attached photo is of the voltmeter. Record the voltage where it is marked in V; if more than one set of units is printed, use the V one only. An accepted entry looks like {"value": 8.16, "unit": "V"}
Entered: {"value": 25, "unit": "V"}
